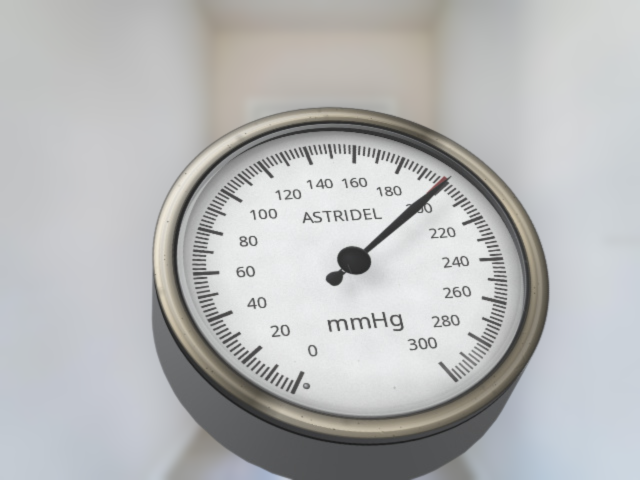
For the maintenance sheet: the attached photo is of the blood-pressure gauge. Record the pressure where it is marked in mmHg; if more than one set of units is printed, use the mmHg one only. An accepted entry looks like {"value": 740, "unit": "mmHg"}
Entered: {"value": 200, "unit": "mmHg"}
